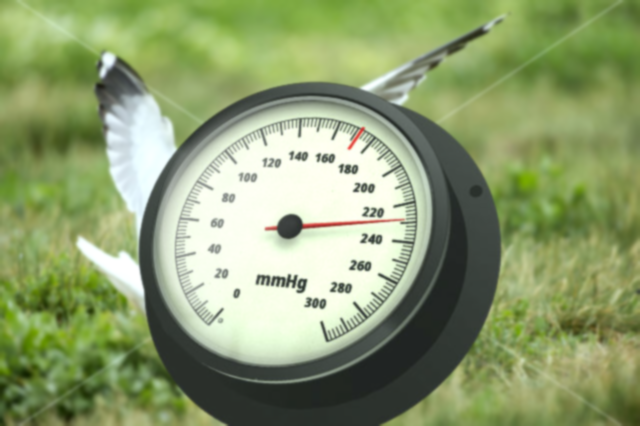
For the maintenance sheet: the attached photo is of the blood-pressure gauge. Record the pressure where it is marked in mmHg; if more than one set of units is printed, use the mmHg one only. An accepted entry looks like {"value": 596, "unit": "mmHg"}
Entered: {"value": 230, "unit": "mmHg"}
